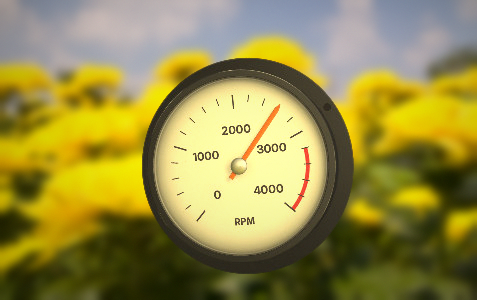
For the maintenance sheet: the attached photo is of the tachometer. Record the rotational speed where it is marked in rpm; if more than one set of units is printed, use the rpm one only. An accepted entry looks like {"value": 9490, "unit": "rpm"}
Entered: {"value": 2600, "unit": "rpm"}
